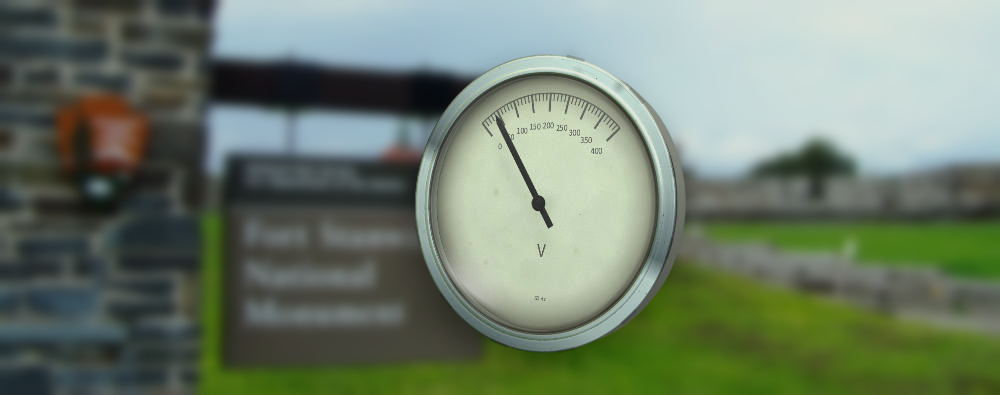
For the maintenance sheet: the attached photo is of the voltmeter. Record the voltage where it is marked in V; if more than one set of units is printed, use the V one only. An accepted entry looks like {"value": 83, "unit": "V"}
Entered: {"value": 50, "unit": "V"}
